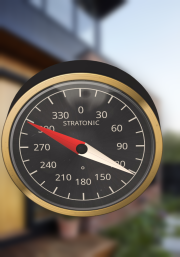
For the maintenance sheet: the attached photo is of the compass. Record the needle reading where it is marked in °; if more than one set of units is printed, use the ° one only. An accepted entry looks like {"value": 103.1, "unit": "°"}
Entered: {"value": 300, "unit": "°"}
